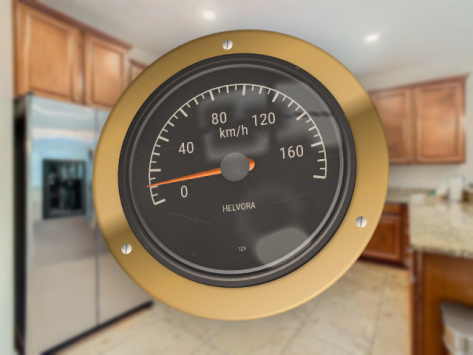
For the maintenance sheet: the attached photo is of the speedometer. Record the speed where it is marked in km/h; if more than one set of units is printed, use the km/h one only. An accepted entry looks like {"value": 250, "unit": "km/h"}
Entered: {"value": 10, "unit": "km/h"}
